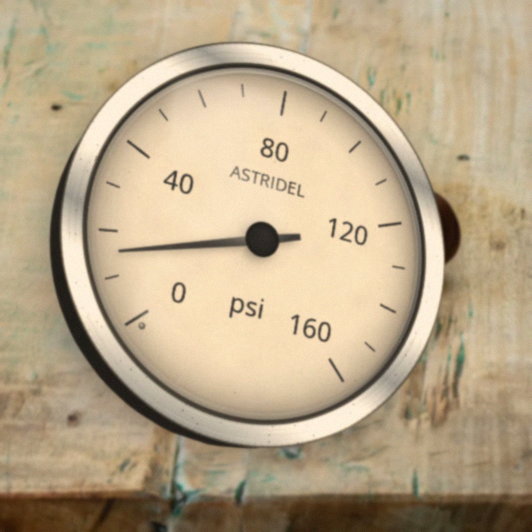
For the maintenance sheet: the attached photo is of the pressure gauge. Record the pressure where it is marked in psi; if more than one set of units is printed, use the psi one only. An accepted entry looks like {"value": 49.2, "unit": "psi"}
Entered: {"value": 15, "unit": "psi"}
